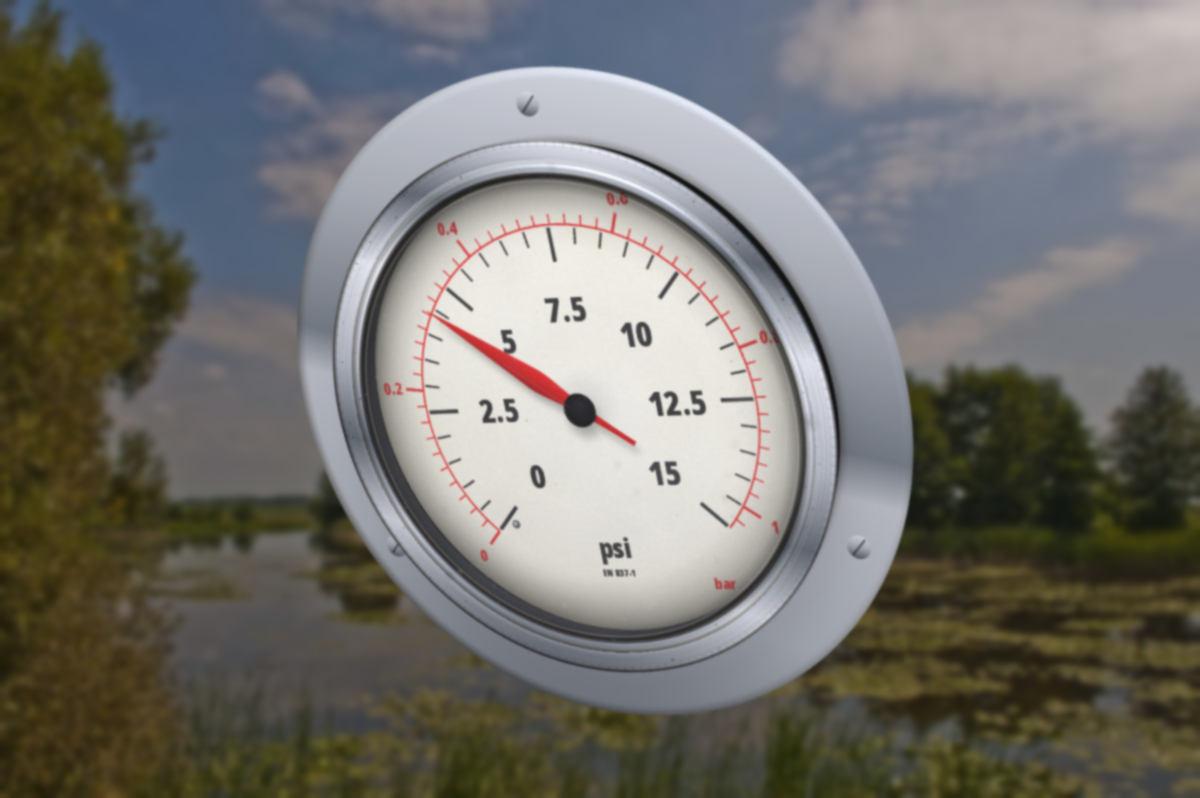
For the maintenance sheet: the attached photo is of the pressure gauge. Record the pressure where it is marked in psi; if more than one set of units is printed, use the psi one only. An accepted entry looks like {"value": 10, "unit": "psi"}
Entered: {"value": 4.5, "unit": "psi"}
